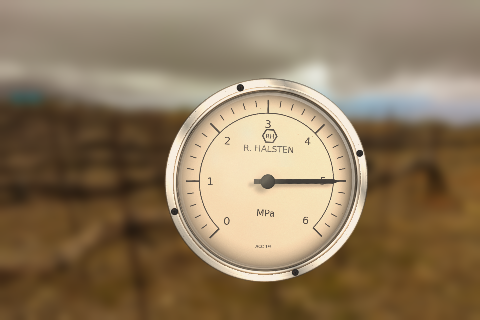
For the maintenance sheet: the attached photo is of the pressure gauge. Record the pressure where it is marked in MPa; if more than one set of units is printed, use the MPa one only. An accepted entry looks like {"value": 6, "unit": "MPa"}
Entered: {"value": 5, "unit": "MPa"}
